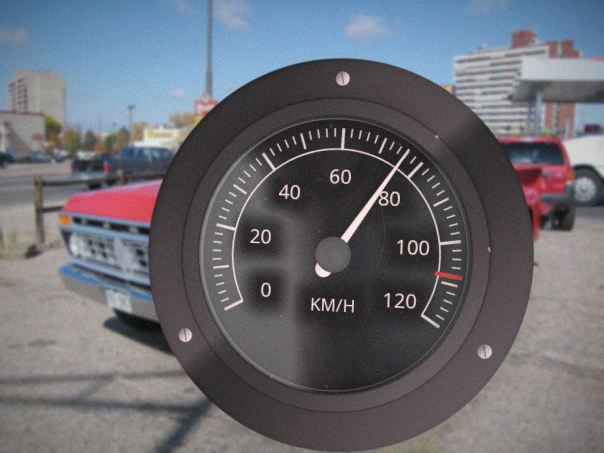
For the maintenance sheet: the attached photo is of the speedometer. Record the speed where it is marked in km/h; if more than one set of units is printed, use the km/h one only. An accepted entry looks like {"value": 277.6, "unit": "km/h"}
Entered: {"value": 76, "unit": "km/h"}
